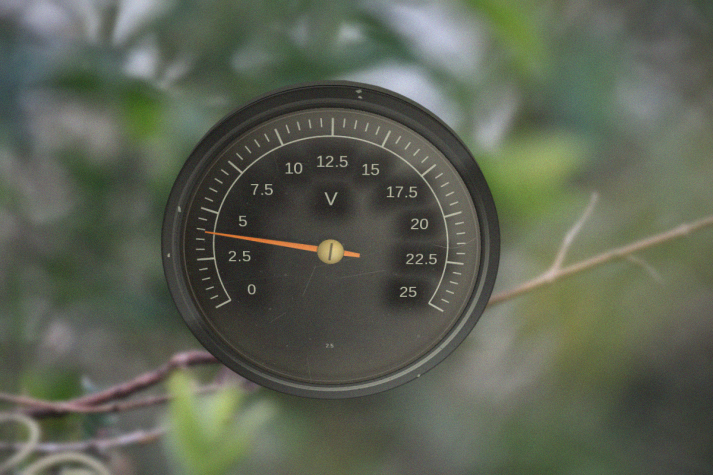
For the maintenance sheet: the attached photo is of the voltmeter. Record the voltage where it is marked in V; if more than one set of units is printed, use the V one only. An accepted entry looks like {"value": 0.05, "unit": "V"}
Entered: {"value": 4, "unit": "V"}
